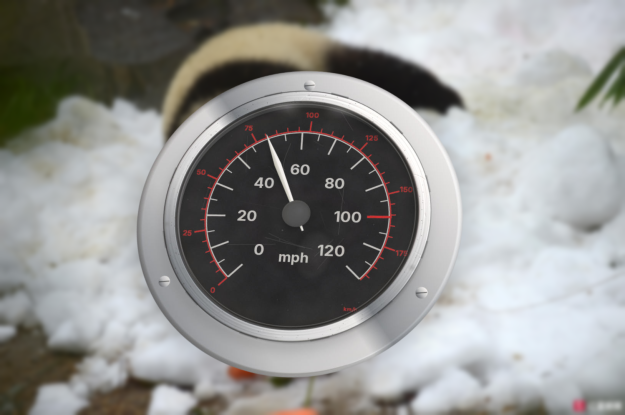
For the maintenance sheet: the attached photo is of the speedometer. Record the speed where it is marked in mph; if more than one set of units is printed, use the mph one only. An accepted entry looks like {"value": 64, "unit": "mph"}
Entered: {"value": 50, "unit": "mph"}
